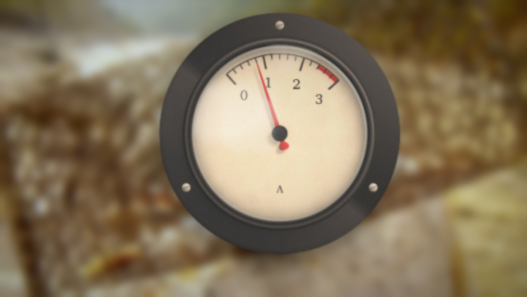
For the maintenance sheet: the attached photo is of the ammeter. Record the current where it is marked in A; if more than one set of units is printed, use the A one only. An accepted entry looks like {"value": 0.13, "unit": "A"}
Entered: {"value": 0.8, "unit": "A"}
